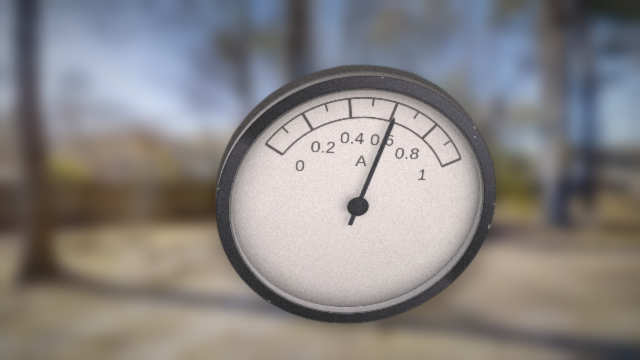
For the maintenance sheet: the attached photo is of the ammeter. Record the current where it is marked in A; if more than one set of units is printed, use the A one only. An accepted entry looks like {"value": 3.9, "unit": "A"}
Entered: {"value": 0.6, "unit": "A"}
